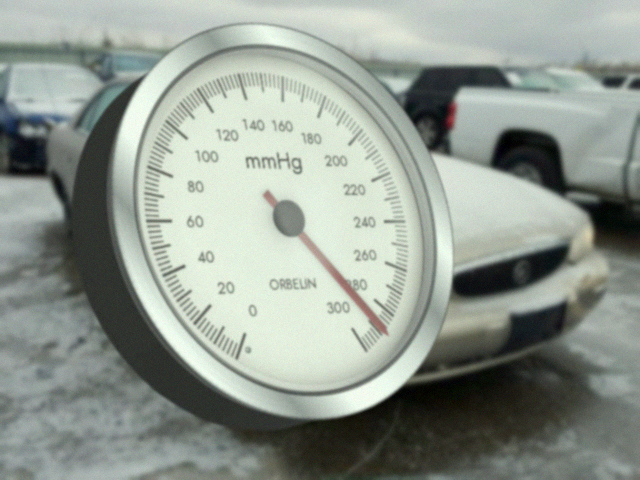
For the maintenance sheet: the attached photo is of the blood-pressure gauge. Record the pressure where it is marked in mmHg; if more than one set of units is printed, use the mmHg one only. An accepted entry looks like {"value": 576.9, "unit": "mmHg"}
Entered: {"value": 290, "unit": "mmHg"}
